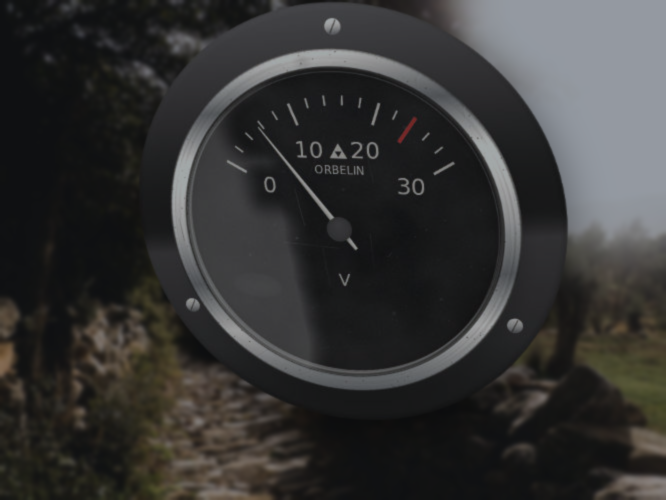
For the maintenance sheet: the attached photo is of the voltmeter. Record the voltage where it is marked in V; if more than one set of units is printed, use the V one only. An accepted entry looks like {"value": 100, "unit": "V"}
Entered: {"value": 6, "unit": "V"}
